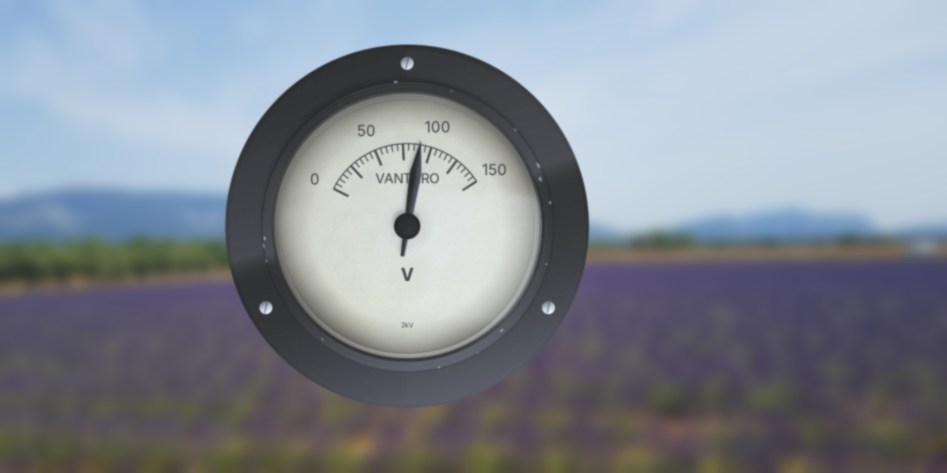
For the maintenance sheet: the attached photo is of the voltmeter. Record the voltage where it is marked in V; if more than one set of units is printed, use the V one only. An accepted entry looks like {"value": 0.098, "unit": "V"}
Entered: {"value": 90, "unit": "V"}
